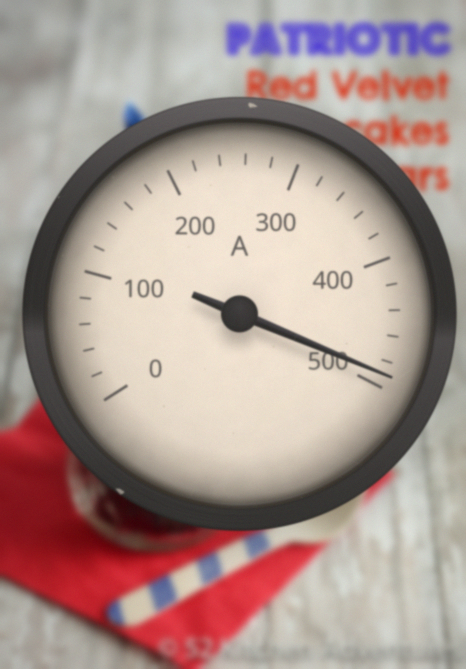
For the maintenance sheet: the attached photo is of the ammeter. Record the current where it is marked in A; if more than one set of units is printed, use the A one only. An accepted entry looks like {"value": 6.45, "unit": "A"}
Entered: {"value": 490, "unit": "A"}
